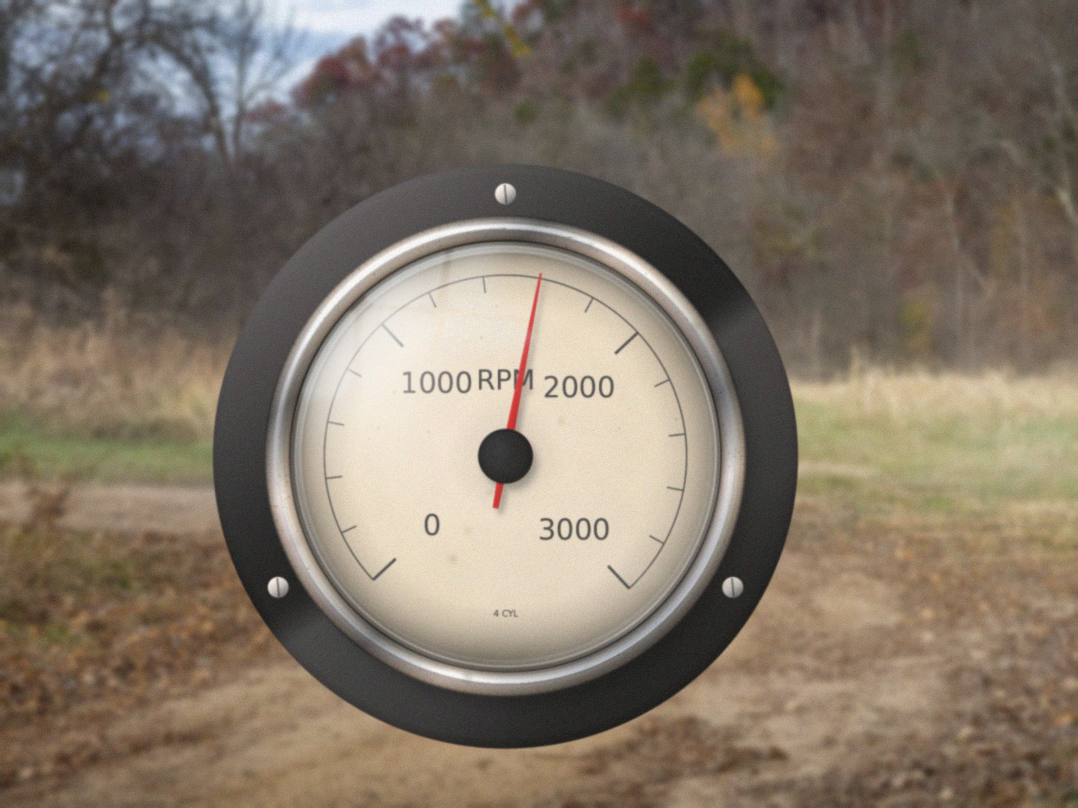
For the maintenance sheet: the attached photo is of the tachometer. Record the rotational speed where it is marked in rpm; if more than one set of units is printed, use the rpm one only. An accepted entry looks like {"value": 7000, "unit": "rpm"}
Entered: {"value": 1600, "unit": "rpm"}
